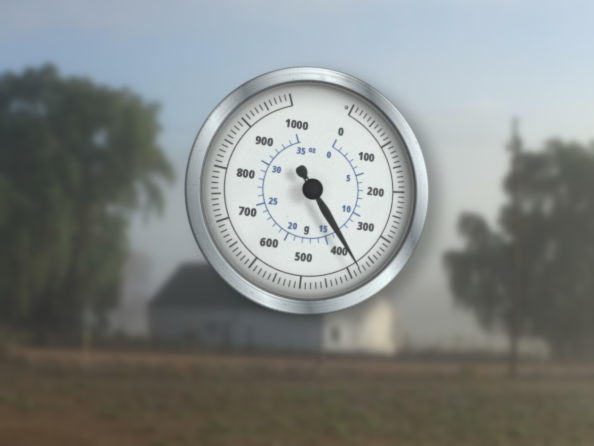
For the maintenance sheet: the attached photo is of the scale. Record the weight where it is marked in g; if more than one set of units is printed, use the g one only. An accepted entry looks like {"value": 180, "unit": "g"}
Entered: {"value": 380, "unit": "g"}
